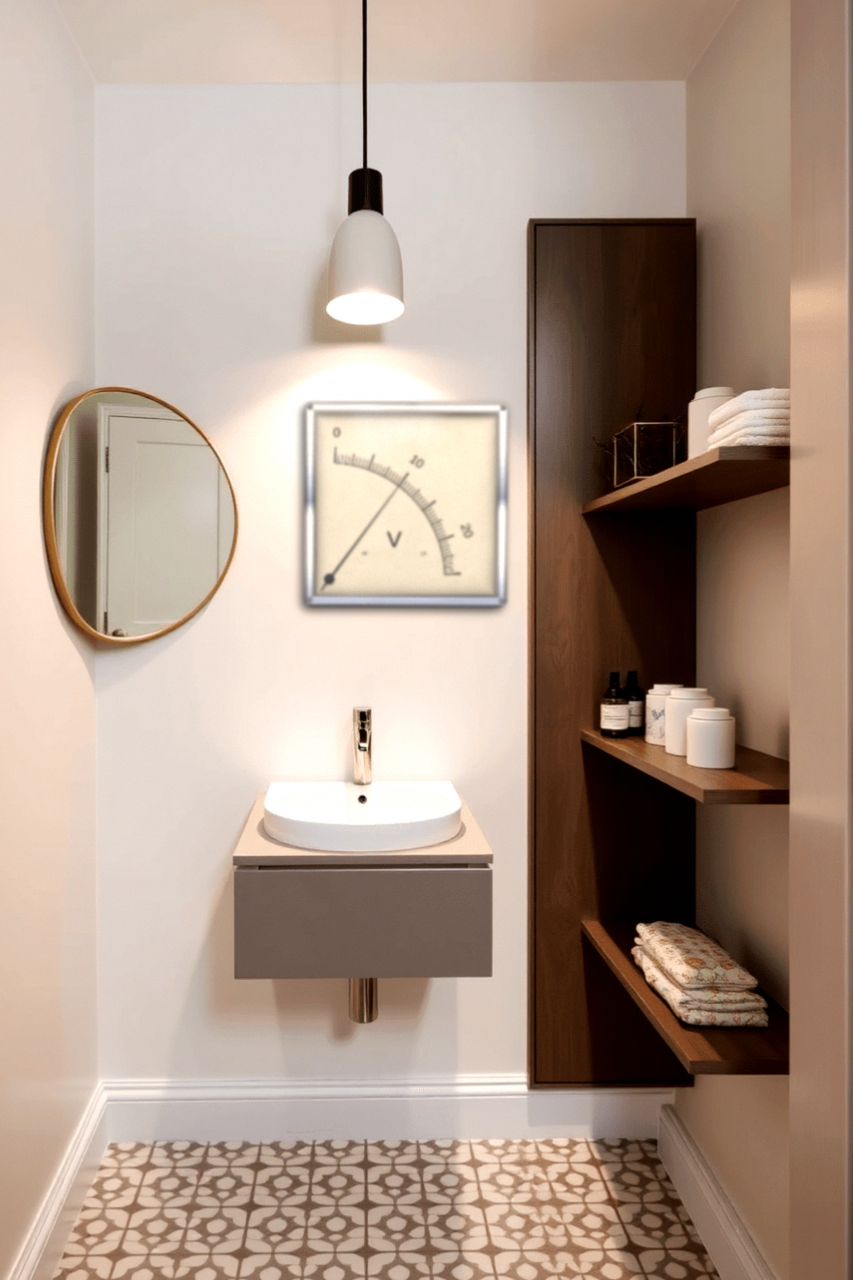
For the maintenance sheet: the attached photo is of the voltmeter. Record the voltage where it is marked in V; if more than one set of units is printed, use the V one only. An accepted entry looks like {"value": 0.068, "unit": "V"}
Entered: {"value": 10, "unit": "V"}
